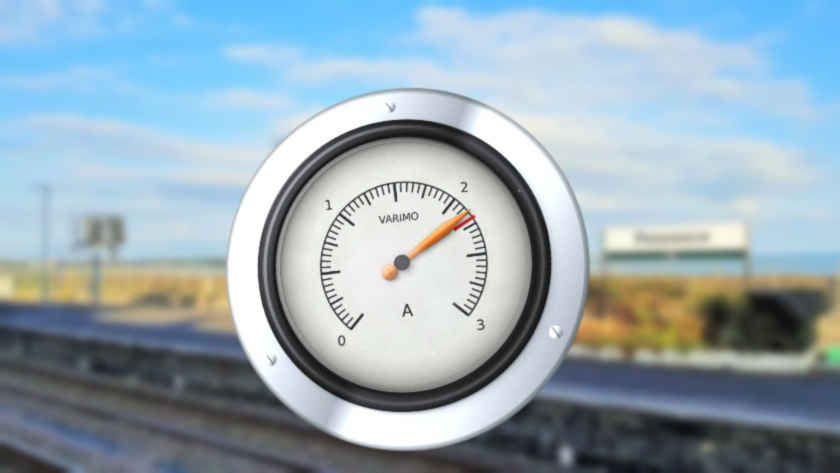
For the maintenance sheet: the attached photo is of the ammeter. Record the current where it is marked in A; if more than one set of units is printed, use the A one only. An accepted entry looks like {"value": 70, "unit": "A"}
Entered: {"value": 2.15, "unit": "A"}
